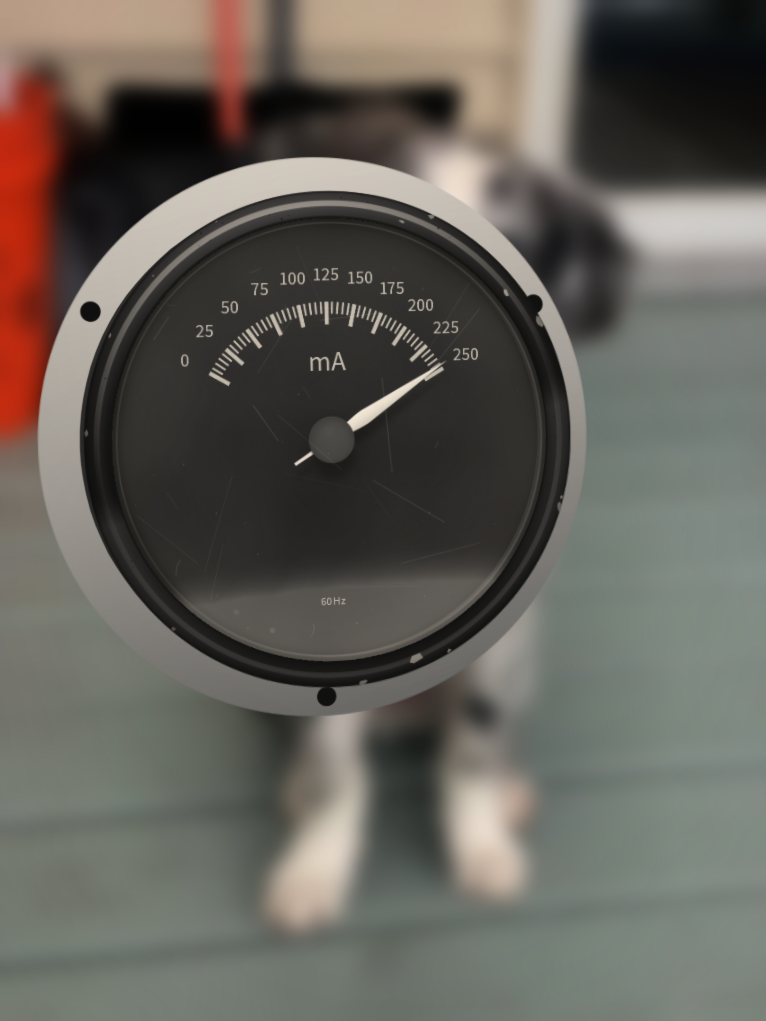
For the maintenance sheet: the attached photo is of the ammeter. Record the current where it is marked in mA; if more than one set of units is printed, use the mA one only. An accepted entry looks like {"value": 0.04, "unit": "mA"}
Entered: {"value": 245, "unit": "mA"}
